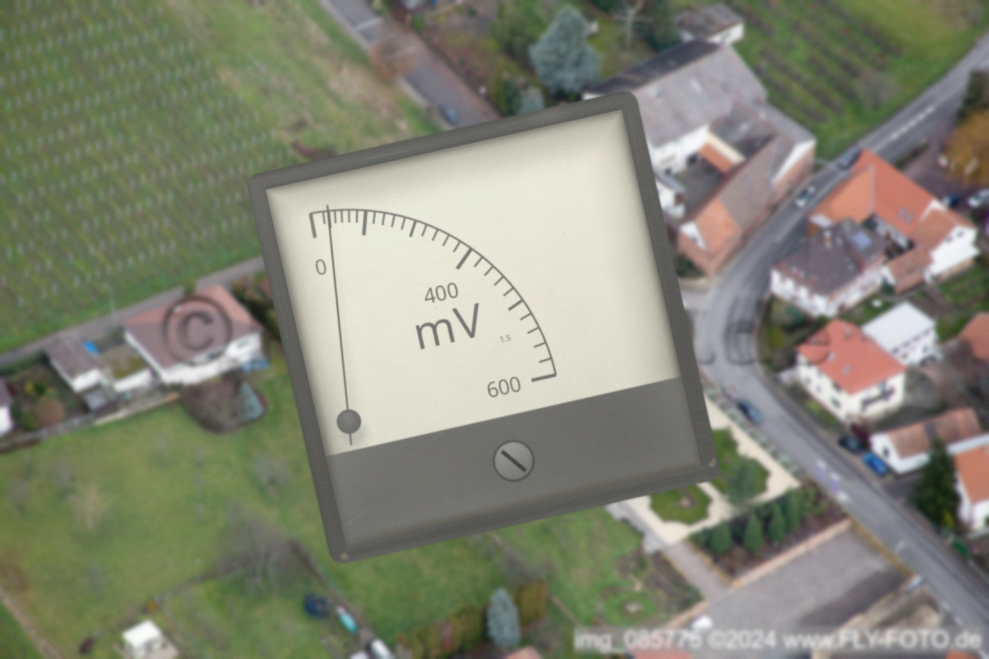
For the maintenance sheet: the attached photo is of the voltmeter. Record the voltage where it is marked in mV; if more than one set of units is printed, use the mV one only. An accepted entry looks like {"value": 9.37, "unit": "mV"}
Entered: {"value": 100, "unit": "mV"}
